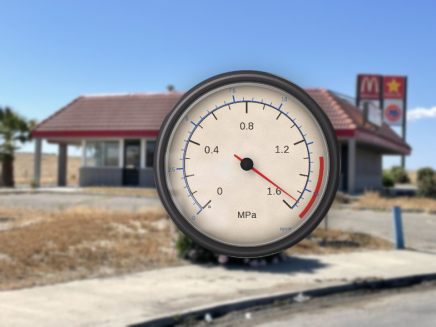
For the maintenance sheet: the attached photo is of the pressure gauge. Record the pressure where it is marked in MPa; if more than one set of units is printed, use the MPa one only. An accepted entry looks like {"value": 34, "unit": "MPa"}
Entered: {"value": 1.55, "unit": "MPa"}
